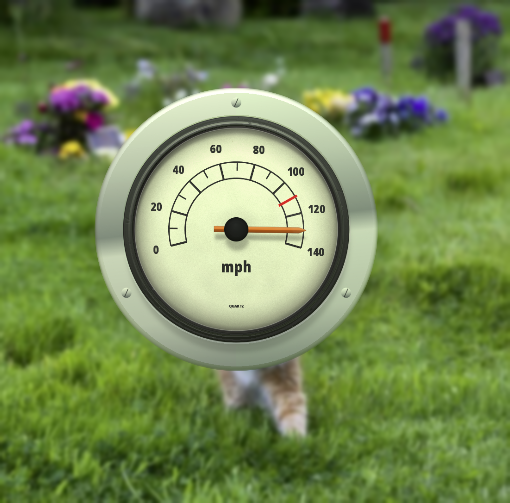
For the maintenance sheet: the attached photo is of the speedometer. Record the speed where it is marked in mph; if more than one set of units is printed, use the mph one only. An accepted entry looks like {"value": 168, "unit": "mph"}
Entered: {"value": 130, "unit": "mph"}
